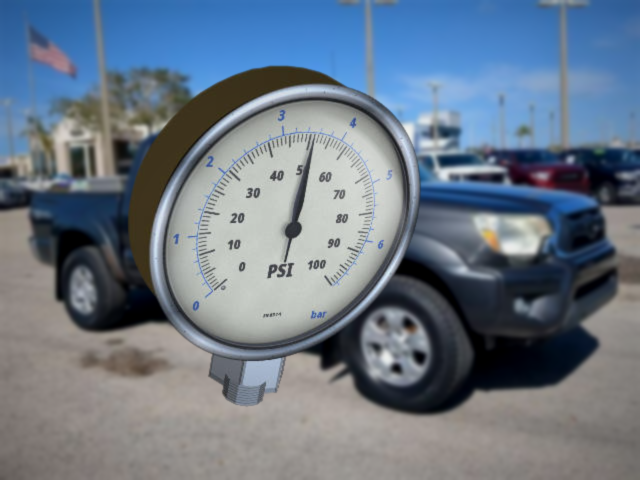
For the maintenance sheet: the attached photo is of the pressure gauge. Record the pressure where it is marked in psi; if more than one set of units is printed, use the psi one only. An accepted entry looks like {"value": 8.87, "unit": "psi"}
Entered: {"value": 50, "unit": "psi"}
